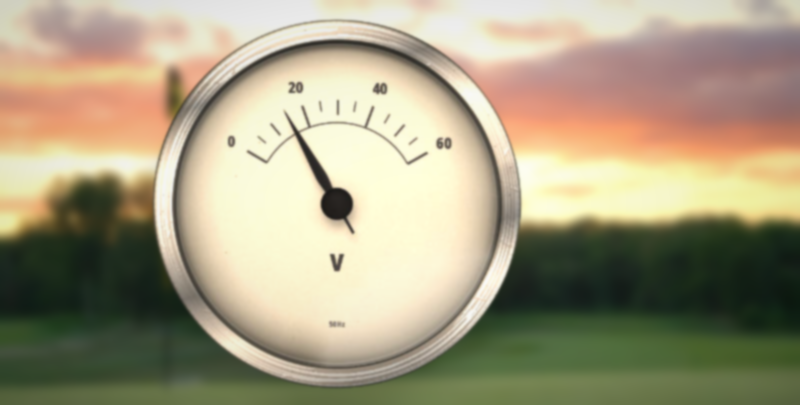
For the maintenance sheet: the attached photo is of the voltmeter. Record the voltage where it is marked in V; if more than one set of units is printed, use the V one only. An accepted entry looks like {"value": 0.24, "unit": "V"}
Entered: {"value": 15, "unit": "V"}
